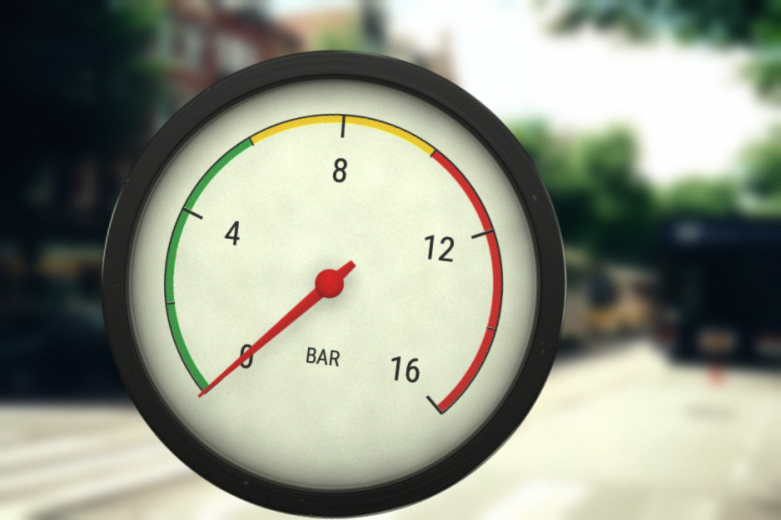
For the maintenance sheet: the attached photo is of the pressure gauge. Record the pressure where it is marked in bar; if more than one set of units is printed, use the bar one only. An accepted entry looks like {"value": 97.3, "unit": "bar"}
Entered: {"value": 0, "unit": "bar"}
